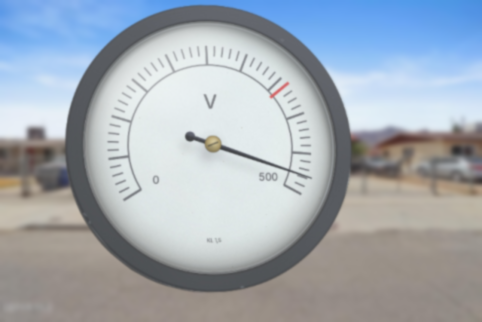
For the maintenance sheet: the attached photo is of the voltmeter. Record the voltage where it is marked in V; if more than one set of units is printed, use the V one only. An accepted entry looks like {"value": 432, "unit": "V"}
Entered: {"value": 480, "unit": "V"}
